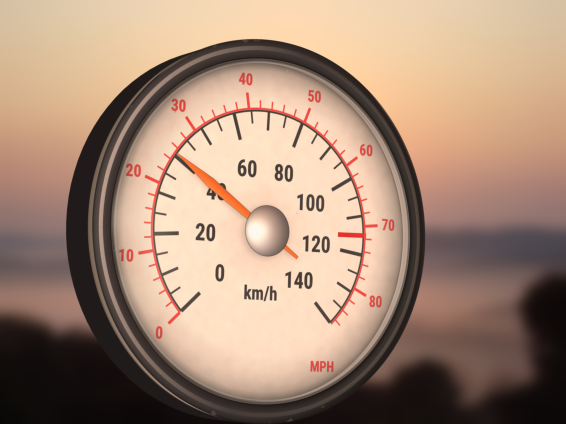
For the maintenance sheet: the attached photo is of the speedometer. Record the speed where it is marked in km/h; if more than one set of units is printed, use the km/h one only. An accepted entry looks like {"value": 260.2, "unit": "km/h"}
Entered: {"value": 40, "unit": "km/h"}
